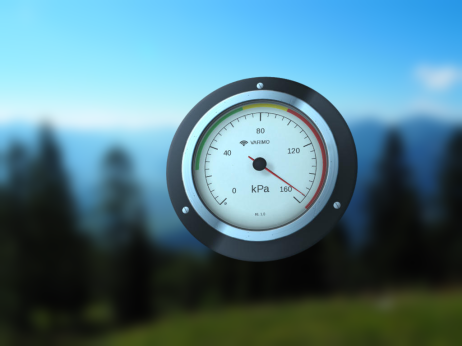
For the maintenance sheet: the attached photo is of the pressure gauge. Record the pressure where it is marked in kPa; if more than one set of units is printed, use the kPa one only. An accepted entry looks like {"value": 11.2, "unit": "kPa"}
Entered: {"value": 155, "unit": "kPa"}
